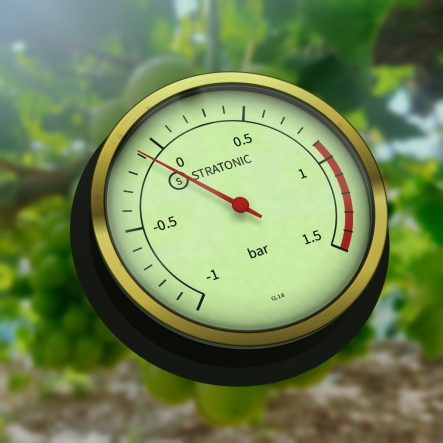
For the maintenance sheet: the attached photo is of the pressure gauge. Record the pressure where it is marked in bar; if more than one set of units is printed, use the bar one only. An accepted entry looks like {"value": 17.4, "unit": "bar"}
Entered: {"value": -0.1, "unit": "bar"}
